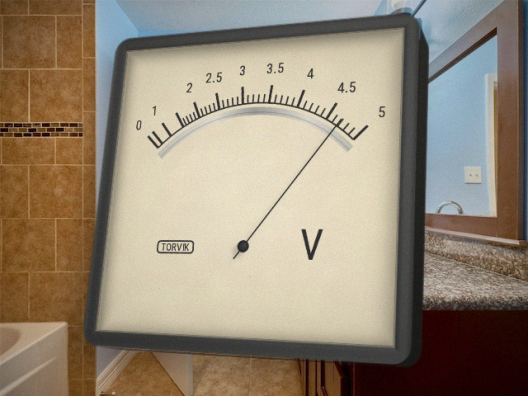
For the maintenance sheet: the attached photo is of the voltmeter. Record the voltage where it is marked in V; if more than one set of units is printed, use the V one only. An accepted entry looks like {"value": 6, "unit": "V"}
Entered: {"value": 4.7, "unit": "V"}
